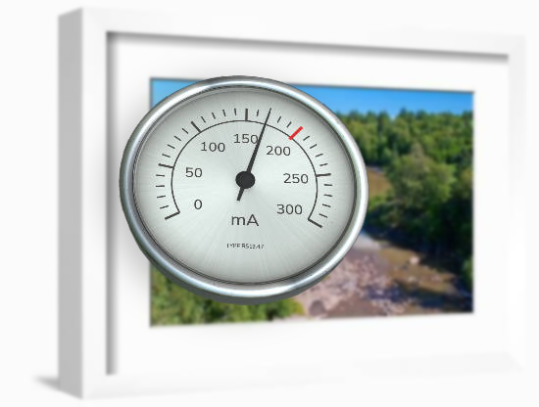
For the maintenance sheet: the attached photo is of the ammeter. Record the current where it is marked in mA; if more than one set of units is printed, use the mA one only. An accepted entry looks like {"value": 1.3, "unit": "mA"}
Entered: {"value": 170, "unit": "mA"}
